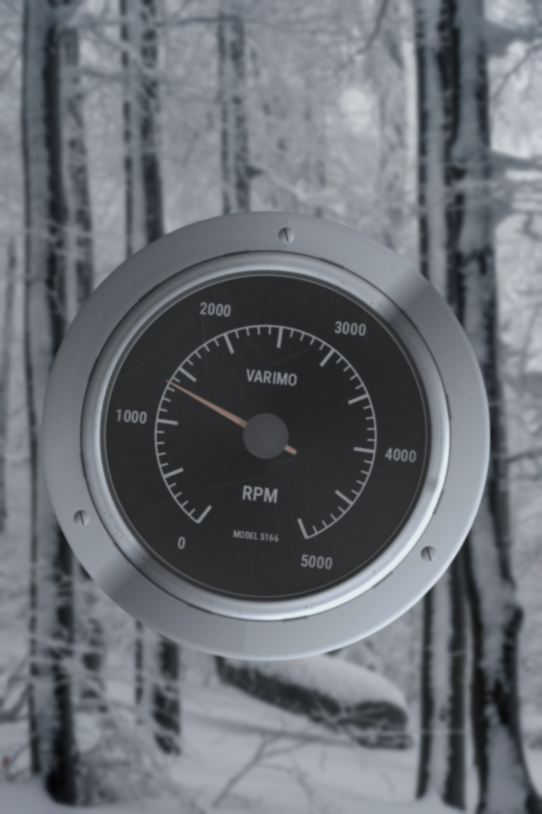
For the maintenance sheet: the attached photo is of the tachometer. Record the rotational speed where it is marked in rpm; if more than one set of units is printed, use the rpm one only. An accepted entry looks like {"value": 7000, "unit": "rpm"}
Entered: {"value": 1350, "unit": "rpm"}
